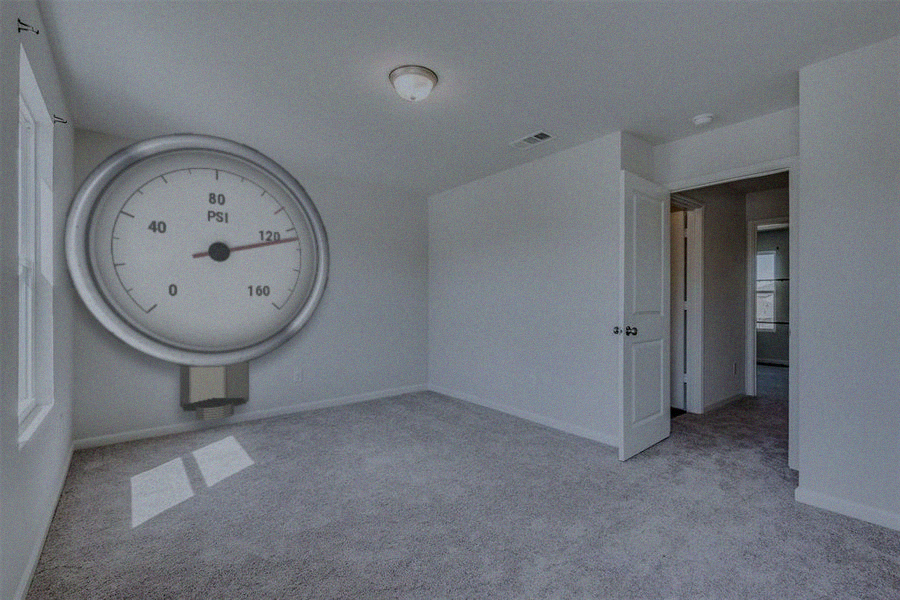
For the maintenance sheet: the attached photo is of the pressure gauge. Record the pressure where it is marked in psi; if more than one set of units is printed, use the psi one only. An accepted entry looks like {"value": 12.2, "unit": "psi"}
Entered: {"value": 125, "unit": "psi"}
